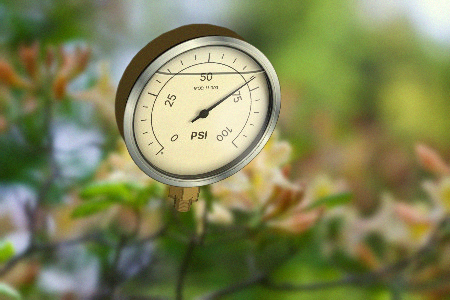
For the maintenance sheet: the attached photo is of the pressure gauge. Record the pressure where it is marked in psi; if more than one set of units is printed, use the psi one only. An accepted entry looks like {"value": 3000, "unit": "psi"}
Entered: {"value": 70, "unit": "psi"}
